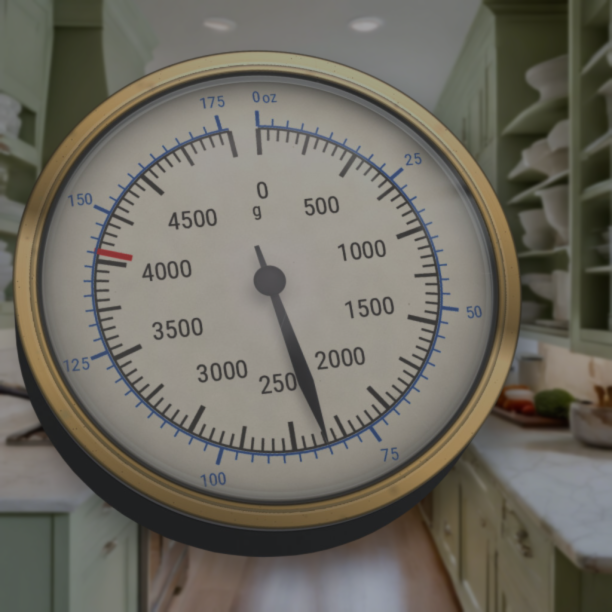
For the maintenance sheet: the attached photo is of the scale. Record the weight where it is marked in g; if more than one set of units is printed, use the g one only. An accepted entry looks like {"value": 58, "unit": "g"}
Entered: {"value": 2350, "unit": "g"}
